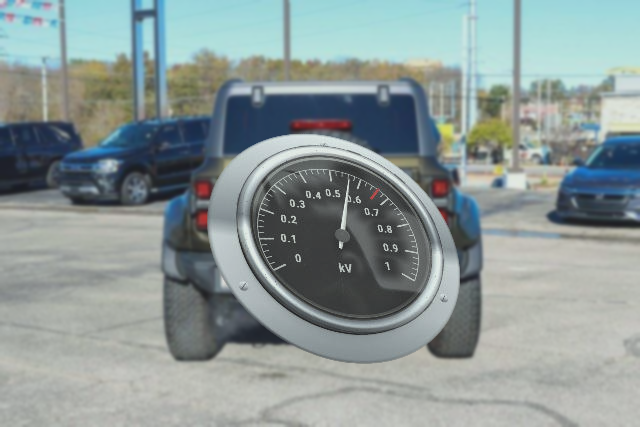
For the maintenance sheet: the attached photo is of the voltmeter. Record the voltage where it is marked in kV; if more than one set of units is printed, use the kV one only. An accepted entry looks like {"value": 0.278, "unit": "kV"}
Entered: {"value": 0.56, "unit": "kV"}
